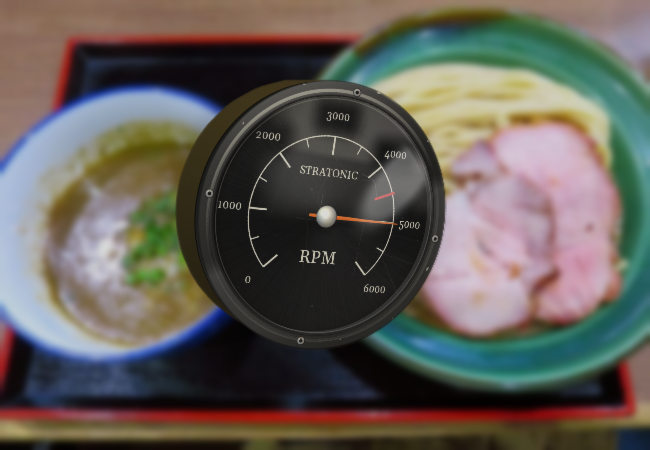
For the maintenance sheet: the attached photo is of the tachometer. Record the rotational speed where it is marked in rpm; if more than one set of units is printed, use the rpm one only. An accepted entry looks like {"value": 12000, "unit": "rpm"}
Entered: {"value": 5000, "unit": "rpm"}
